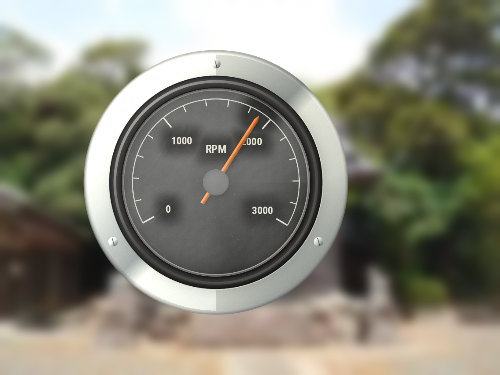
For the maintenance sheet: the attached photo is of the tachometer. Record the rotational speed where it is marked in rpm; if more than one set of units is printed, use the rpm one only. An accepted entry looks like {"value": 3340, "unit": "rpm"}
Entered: {"value": 1900, "unit": "rpm"}
